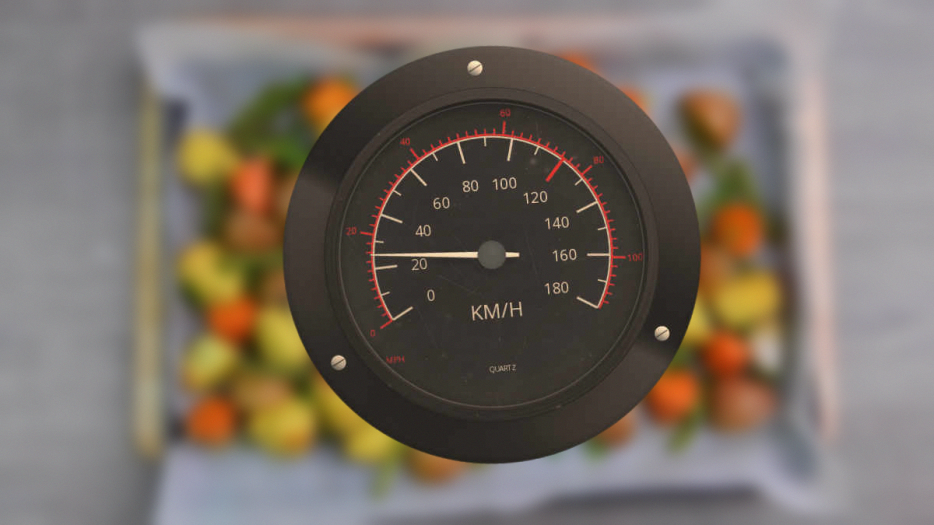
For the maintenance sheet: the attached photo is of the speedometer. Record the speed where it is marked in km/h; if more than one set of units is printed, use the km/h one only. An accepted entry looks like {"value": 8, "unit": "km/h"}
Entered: {"value": 25, "unit": "km/h"}
